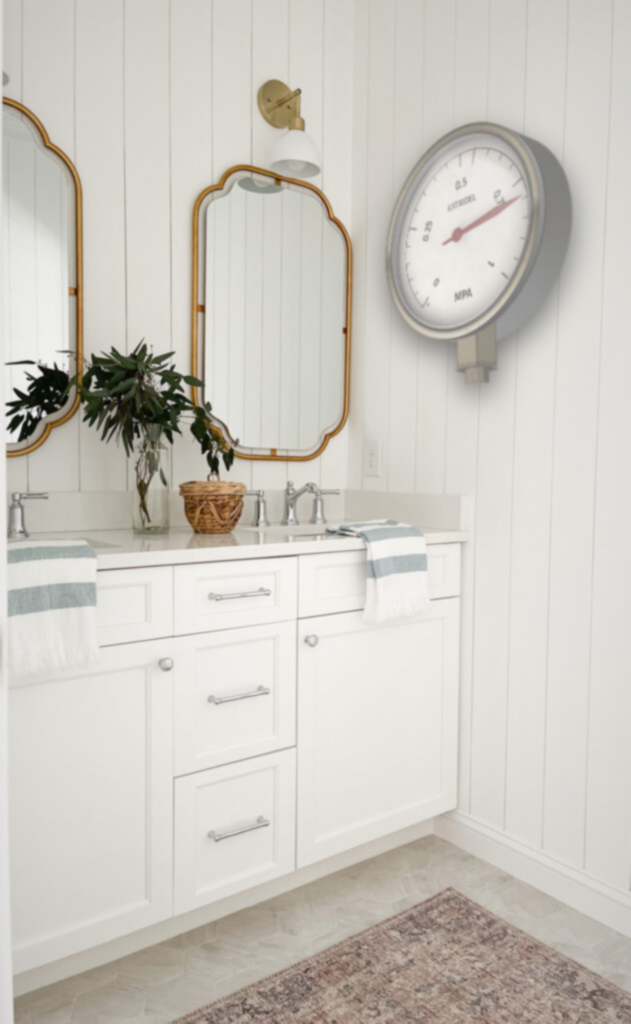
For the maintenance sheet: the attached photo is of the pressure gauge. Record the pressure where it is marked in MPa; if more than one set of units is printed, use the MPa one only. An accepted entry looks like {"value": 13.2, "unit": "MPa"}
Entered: {"value": 0.8, "unit": "MPa"}
